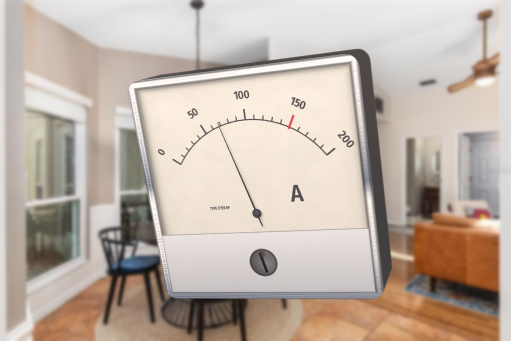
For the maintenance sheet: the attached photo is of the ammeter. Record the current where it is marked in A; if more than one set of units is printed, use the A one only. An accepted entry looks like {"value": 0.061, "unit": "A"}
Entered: {"value": 70, "unit": "A"}
